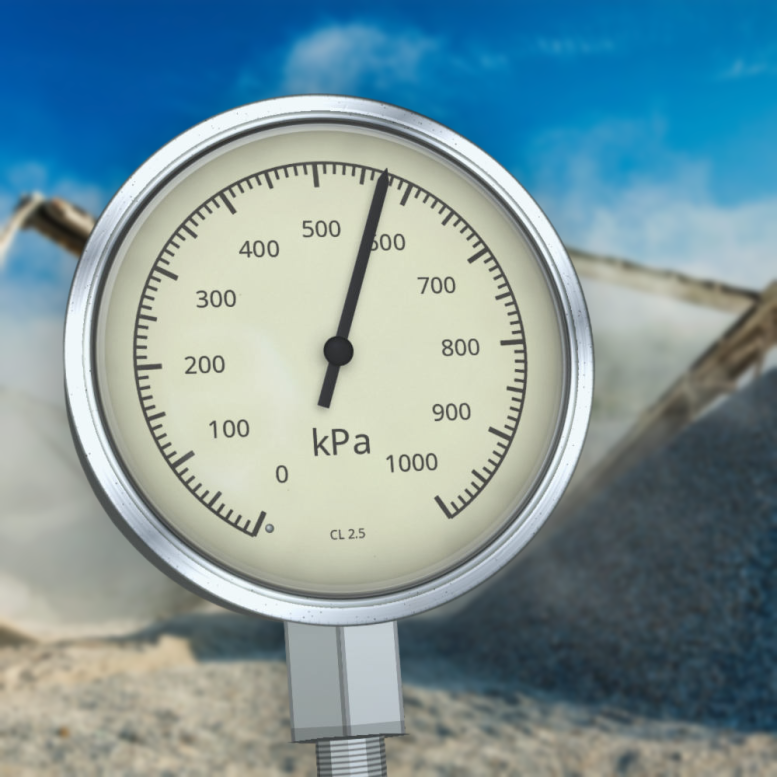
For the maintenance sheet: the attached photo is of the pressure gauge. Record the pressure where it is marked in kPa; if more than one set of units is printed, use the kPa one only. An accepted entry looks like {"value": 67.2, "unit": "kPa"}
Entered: {"value": 570, "unit": "kPa"}
